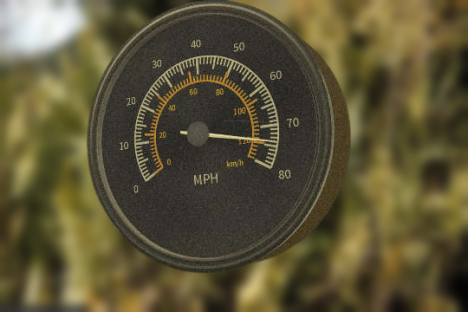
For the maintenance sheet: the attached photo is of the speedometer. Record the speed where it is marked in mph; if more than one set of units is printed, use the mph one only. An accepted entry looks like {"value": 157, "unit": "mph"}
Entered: {"value": 74, "unit": "mph"}
